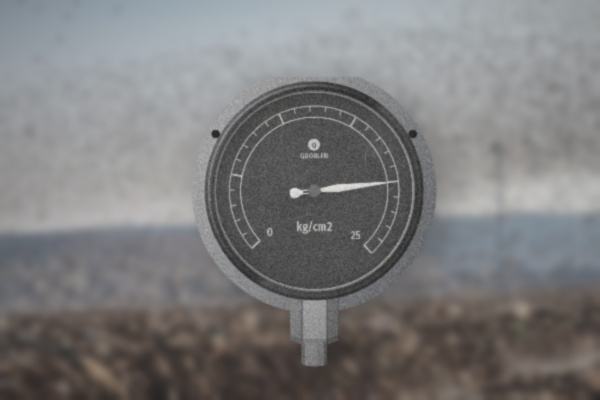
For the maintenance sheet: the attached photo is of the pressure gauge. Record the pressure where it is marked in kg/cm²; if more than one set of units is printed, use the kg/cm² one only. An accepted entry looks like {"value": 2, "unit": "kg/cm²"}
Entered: {"value": 20, "unit": "kg/cm²"}
